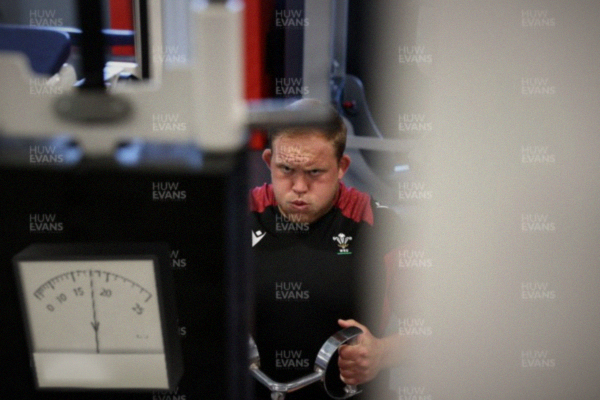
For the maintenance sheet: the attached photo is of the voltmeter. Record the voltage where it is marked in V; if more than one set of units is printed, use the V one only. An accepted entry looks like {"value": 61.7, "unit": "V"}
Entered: {"value": 18, "unit": "V"}
